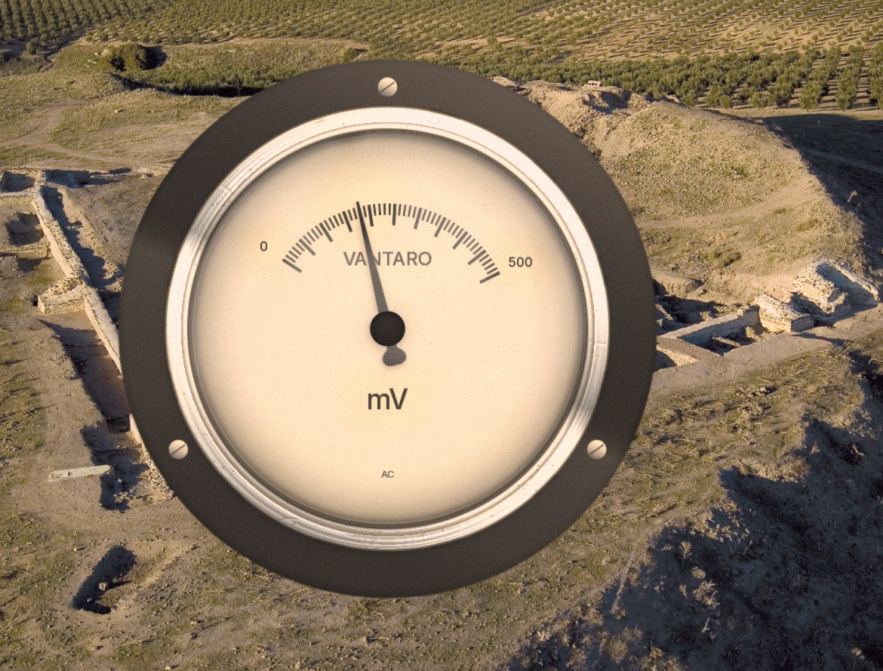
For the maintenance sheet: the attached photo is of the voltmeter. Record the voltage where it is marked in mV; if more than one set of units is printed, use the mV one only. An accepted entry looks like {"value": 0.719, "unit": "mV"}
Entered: {"value": 180, "unit": "mV"}
